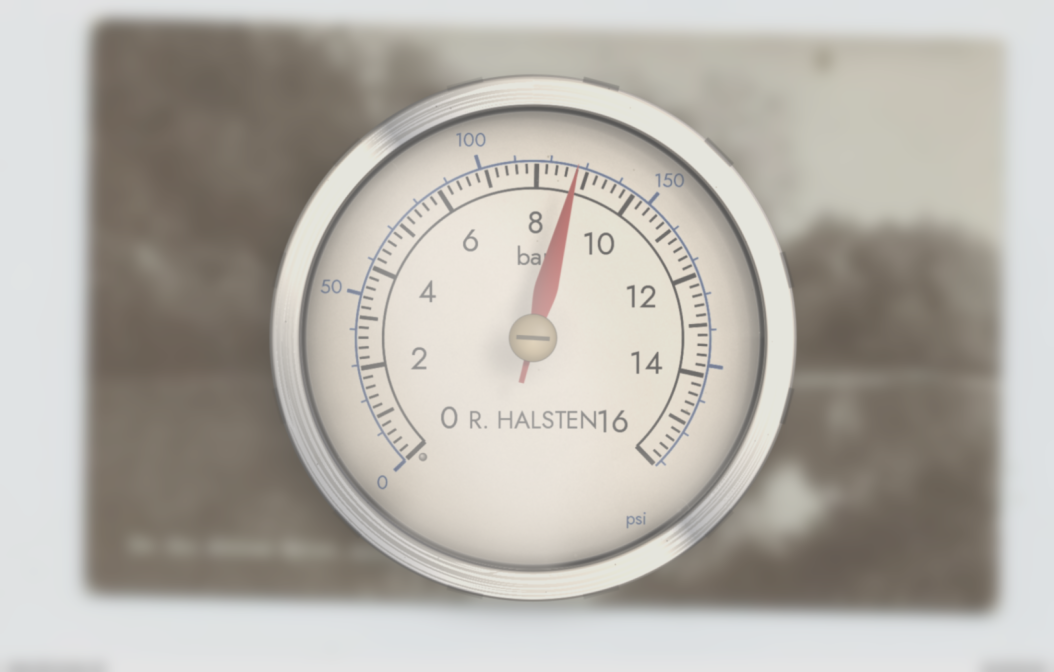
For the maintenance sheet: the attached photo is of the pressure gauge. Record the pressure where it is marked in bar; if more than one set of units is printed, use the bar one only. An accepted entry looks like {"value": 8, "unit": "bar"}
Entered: {"value": 8.8, "unit": "bar"}
